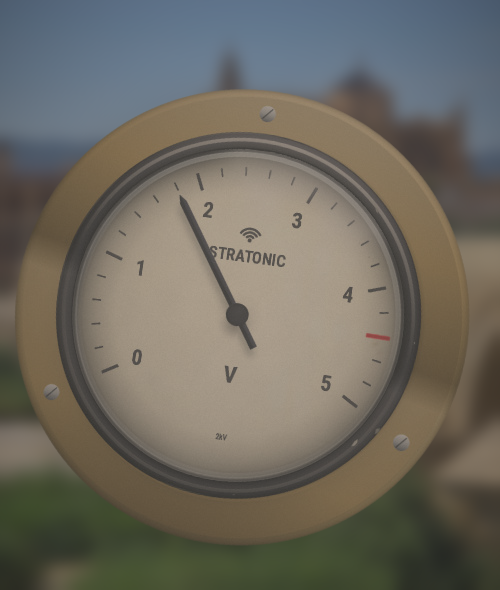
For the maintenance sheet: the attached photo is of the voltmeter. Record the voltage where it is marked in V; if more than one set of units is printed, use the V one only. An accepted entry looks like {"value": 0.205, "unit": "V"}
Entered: {"value": 1.8, "unit": "V"}
